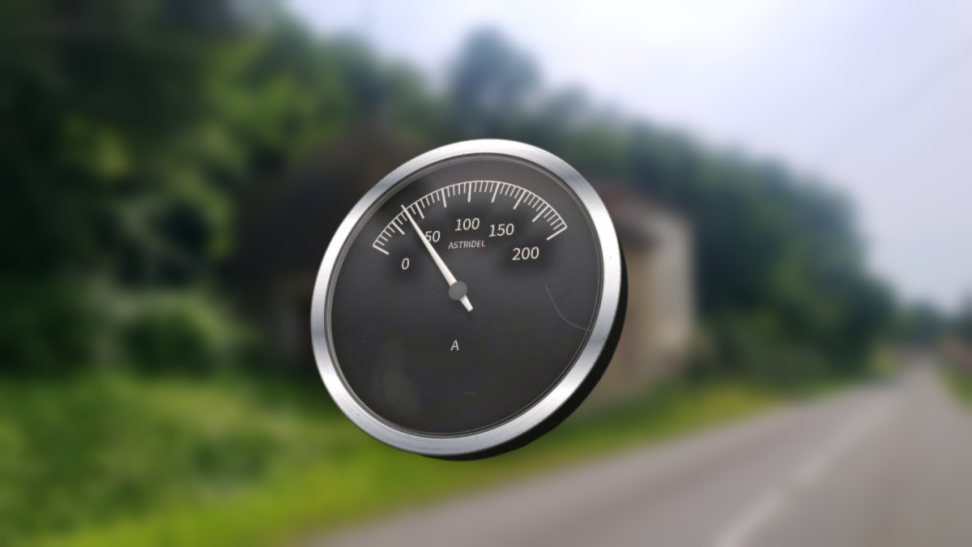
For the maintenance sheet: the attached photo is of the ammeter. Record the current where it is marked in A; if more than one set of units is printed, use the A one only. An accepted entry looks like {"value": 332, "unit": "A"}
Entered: {"value": 40, "unit": "A"}
